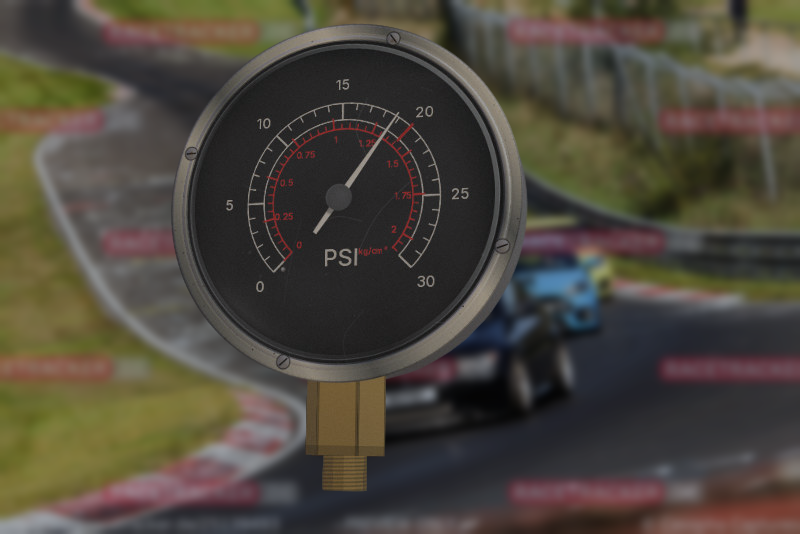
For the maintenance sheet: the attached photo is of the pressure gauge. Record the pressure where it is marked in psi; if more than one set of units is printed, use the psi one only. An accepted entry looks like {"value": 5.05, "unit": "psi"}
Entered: {"value": 19, "unit": "psi"}
